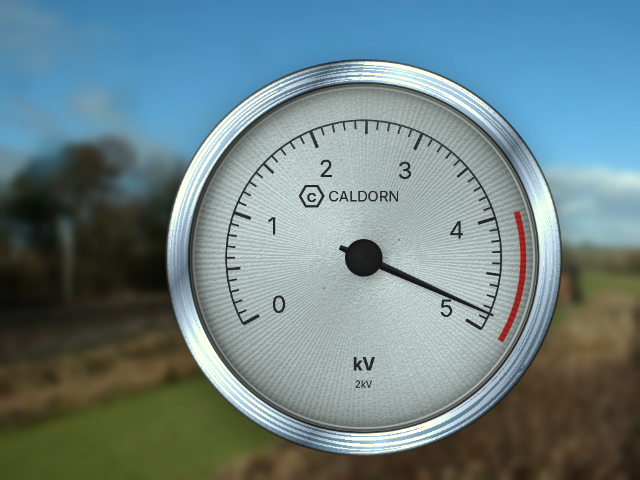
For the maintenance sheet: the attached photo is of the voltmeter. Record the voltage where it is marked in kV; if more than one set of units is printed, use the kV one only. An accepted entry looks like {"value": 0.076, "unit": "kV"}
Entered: {"value": 4.85, "unit": "kV"}
